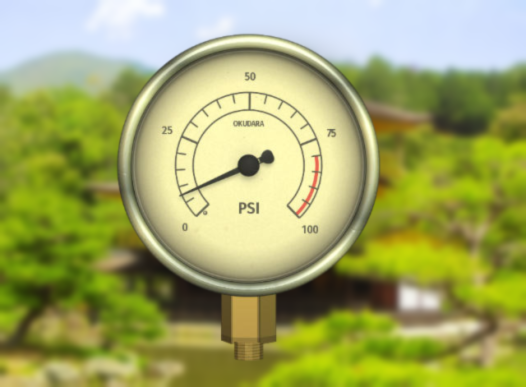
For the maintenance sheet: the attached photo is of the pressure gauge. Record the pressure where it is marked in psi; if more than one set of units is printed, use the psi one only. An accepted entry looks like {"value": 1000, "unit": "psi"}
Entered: {"value": 7.5, "unit": "psi"}
